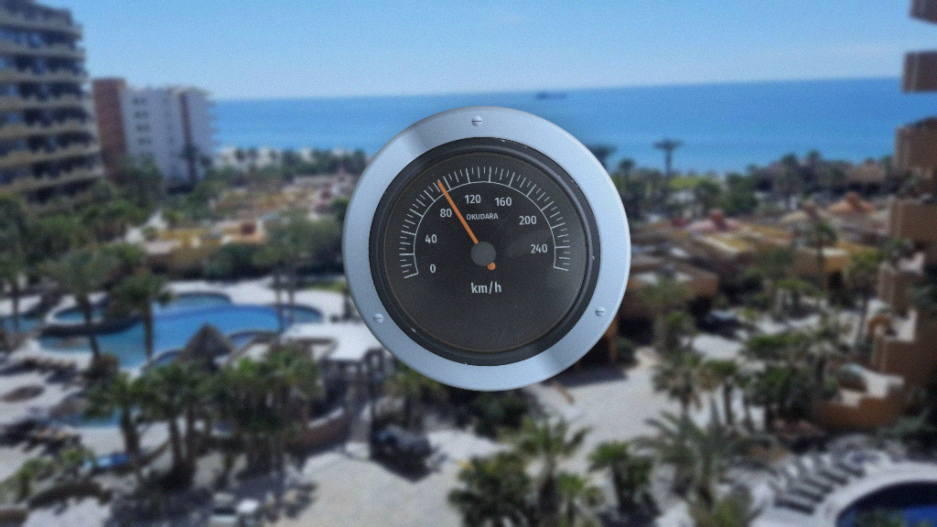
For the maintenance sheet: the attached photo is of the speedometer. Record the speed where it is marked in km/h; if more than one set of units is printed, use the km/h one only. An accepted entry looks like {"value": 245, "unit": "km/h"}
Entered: {"value": 95, "unit": "km/h"}
